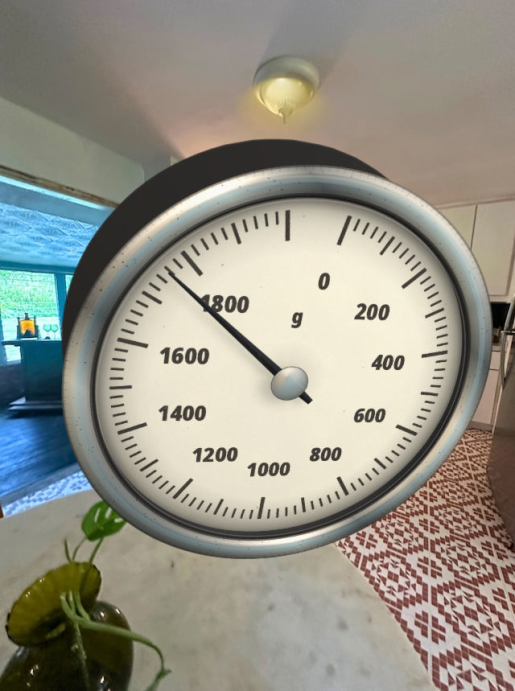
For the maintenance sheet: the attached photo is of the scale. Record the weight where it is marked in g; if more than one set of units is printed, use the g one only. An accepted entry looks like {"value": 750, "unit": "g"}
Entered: {"value": 1760, "unit": "g"}
